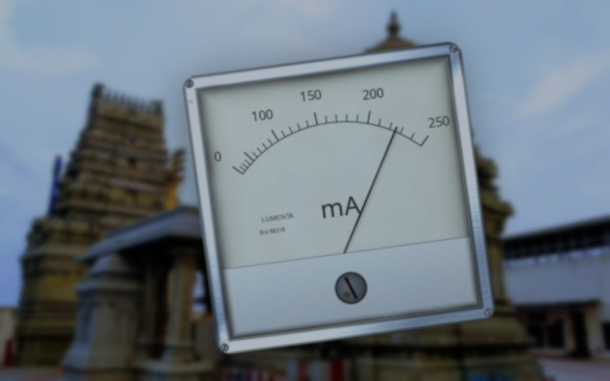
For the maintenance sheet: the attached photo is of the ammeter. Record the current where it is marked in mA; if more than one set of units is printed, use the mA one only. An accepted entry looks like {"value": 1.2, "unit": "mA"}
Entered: {"value": 225, "unit": "mA"}
